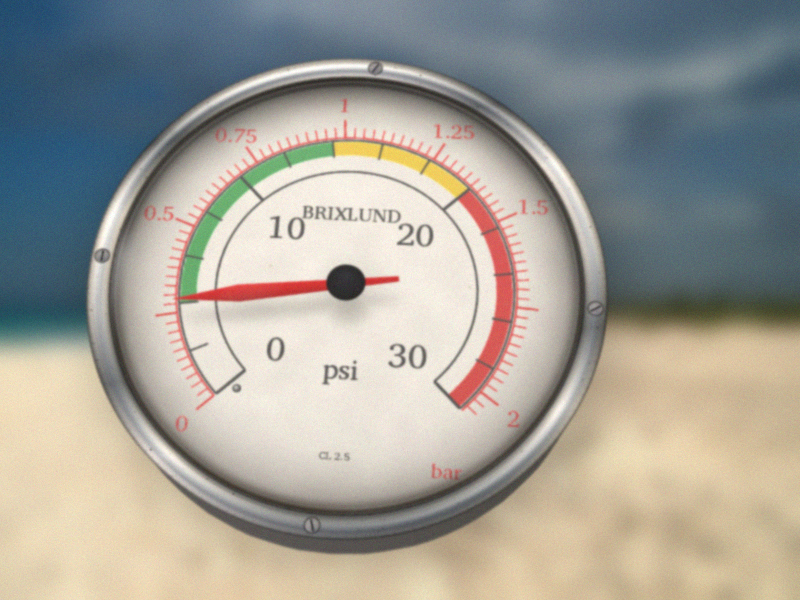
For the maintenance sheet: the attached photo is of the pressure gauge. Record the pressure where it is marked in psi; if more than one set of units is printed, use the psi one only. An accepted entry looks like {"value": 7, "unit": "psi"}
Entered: {"value": 4, "unit": "psi"}
